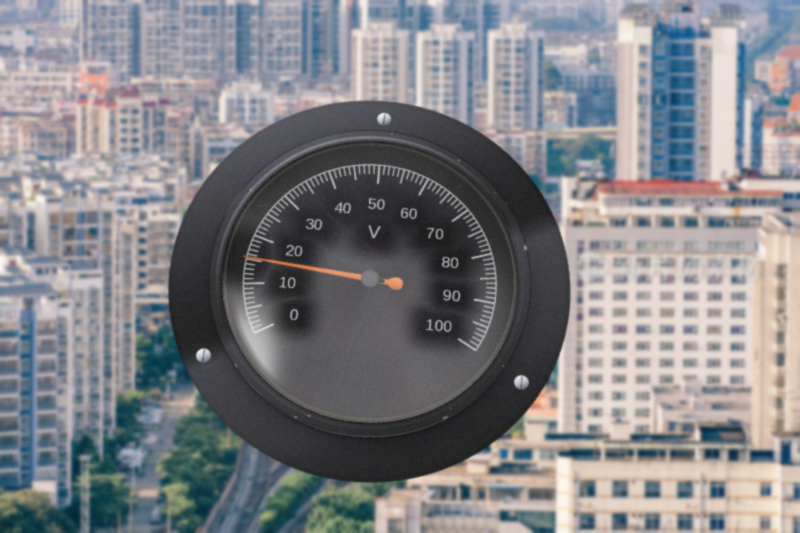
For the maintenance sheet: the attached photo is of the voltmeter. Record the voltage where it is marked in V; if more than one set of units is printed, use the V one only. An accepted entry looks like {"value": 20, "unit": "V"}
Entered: {"value": 15, "unit": "V"}
